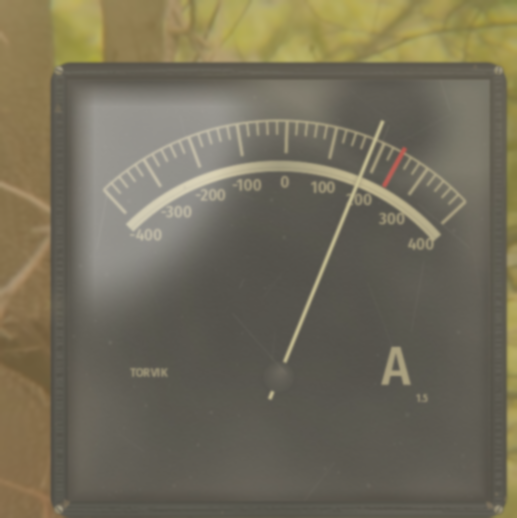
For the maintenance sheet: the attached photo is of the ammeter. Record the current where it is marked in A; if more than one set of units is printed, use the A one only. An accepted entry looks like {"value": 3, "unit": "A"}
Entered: {"value": 180, "unit": "A"}
